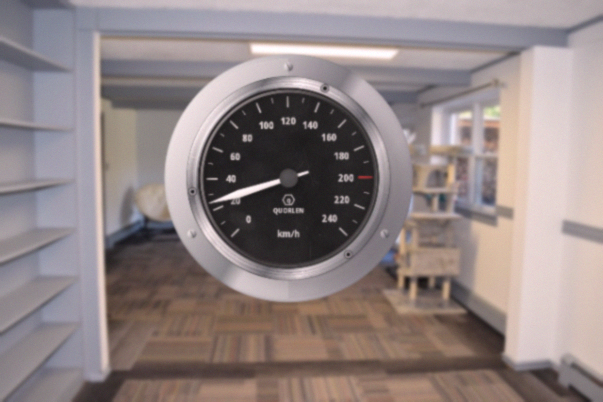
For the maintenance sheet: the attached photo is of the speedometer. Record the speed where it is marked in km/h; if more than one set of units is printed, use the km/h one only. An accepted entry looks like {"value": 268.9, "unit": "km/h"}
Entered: {"value": 25, "unit": "km/h"}
